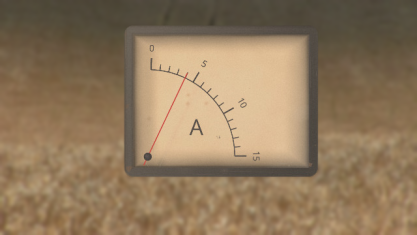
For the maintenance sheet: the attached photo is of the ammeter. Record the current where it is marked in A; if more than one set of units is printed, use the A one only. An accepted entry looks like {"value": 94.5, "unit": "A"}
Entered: {"value": 4, "unit": "A"}
